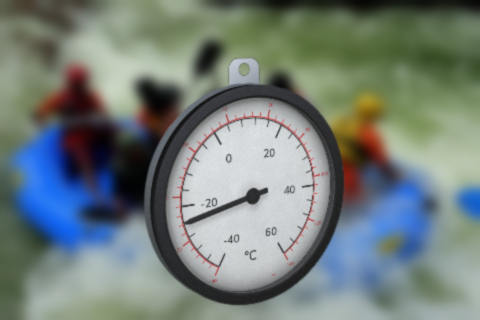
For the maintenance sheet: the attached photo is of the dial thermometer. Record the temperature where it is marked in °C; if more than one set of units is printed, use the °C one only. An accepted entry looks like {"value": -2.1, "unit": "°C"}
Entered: {"value": -24, "unit": "°C"}
